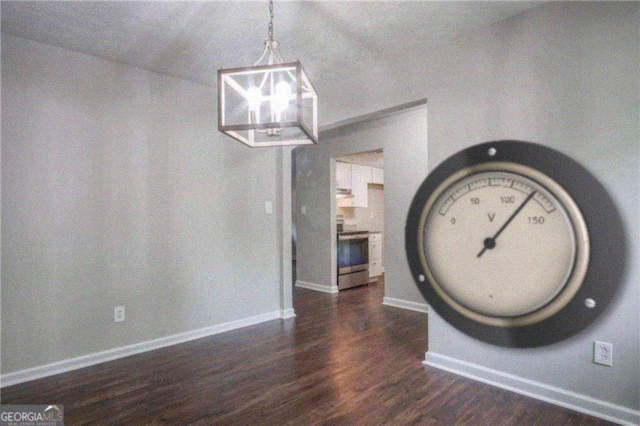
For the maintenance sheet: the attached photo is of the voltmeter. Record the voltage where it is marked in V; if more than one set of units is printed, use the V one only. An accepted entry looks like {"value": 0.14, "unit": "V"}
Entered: {"value": 125, "unit": "V"}
